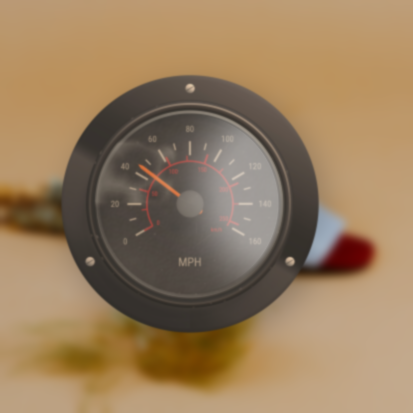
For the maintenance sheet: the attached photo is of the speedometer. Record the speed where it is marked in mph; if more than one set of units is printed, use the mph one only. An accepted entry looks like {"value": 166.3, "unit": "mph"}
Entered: {"value": 45, "unit": "mph"}
